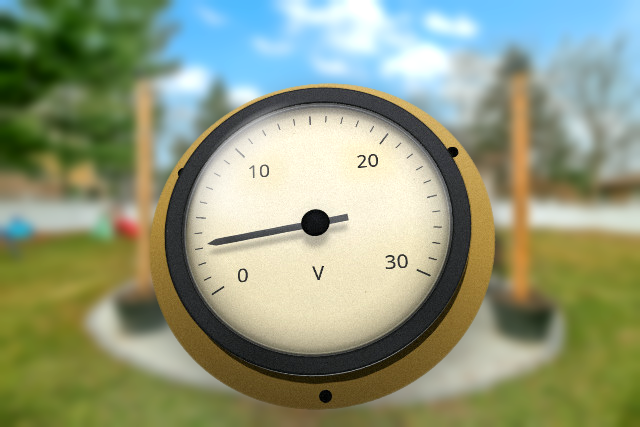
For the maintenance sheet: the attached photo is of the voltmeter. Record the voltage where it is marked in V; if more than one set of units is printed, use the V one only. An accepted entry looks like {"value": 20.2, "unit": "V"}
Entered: {"value": 3, "unit": "V"}
